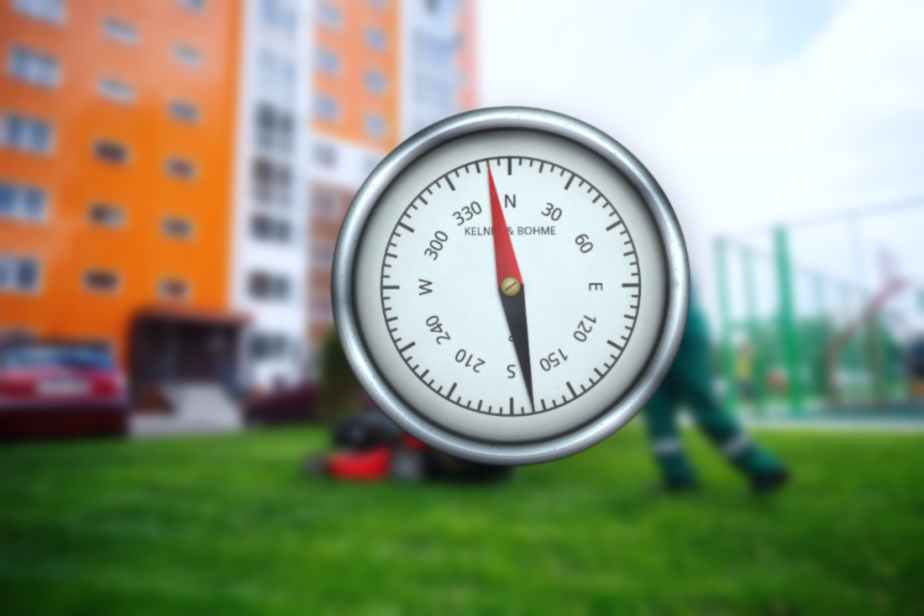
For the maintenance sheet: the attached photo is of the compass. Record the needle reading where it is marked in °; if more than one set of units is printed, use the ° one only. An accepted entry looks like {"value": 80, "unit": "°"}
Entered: {"value": 350, "unit": "°"}
